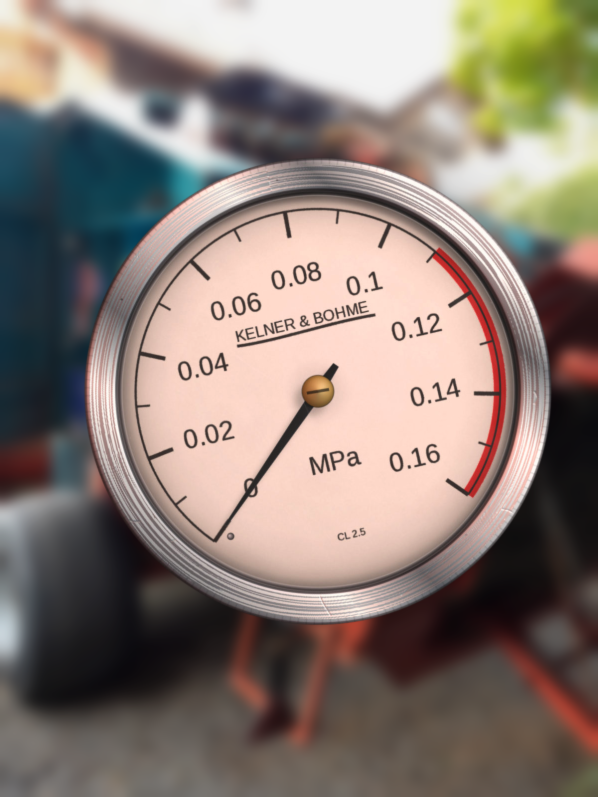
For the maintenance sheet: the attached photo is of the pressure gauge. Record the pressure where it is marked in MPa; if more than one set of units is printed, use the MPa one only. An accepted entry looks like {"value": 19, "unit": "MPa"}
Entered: {"value": 0, "unit": "MPa"}
